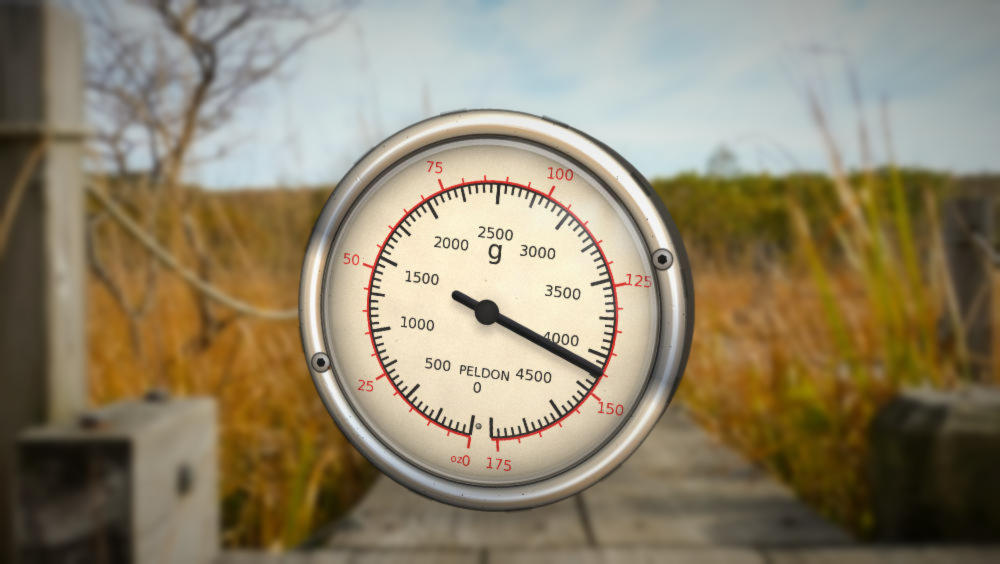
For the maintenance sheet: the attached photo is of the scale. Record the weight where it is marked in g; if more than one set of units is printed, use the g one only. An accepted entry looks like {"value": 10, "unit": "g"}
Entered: {"value": 4100, "unit": "g"}
